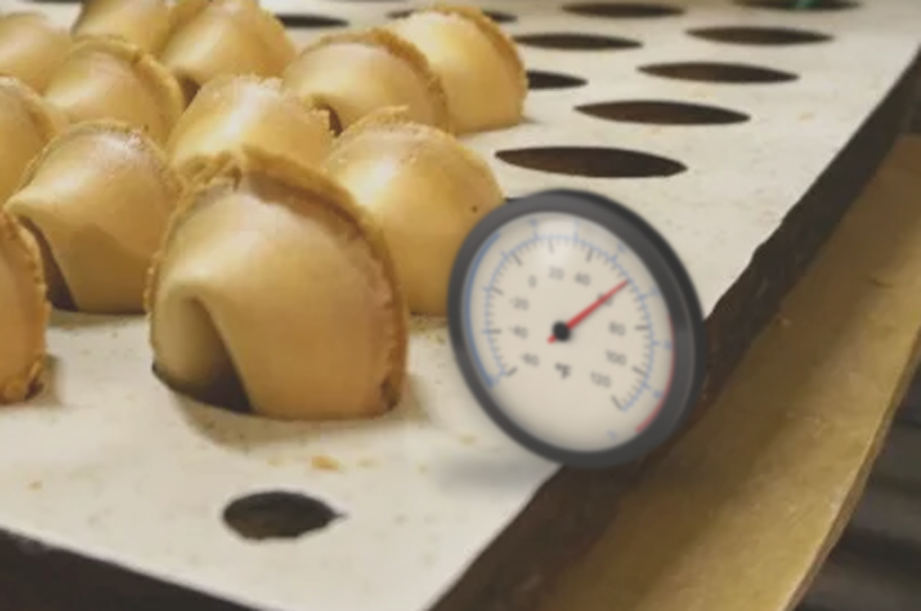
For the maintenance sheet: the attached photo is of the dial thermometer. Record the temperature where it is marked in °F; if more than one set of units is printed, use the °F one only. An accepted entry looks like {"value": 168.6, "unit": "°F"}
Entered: {"value": 60, "unit": "°F"}
